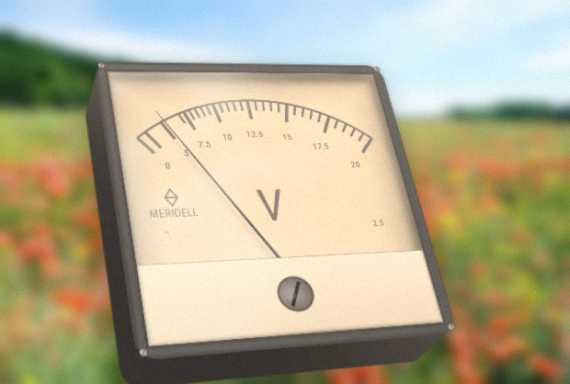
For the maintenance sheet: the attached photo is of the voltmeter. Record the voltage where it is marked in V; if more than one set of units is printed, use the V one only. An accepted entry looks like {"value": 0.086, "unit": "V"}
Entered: {"value": 5, "unit": "V"}
